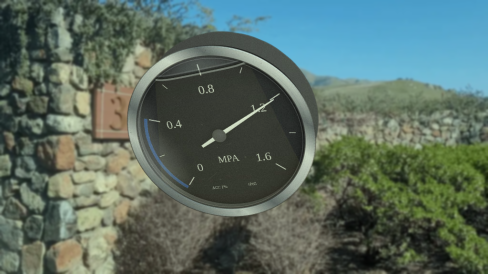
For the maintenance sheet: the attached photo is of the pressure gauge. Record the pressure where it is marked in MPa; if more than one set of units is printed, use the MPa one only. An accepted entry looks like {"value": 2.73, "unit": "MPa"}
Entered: {"value": 1.2, "unit": "MPa"}
